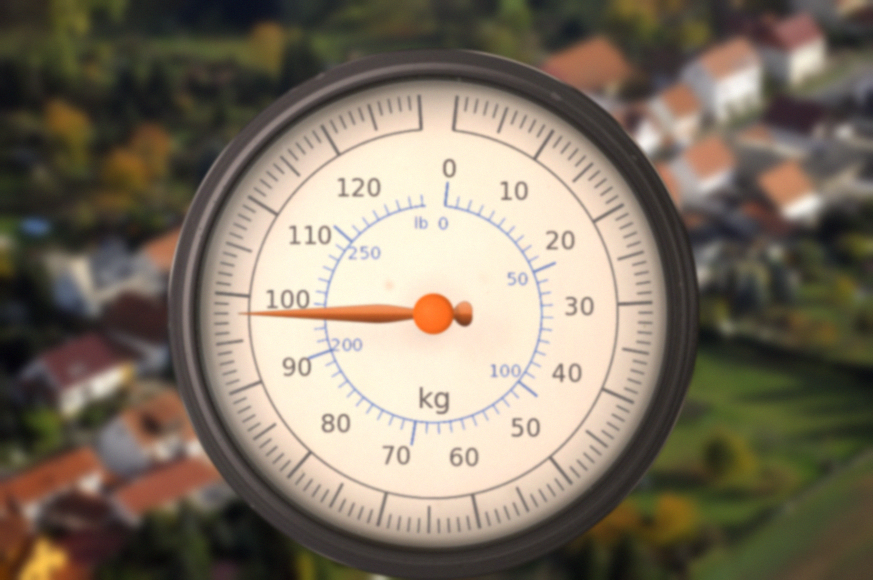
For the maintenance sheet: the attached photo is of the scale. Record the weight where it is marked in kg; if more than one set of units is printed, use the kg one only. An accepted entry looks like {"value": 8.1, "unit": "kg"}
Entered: {"value": 98, "unit": "kg"}
